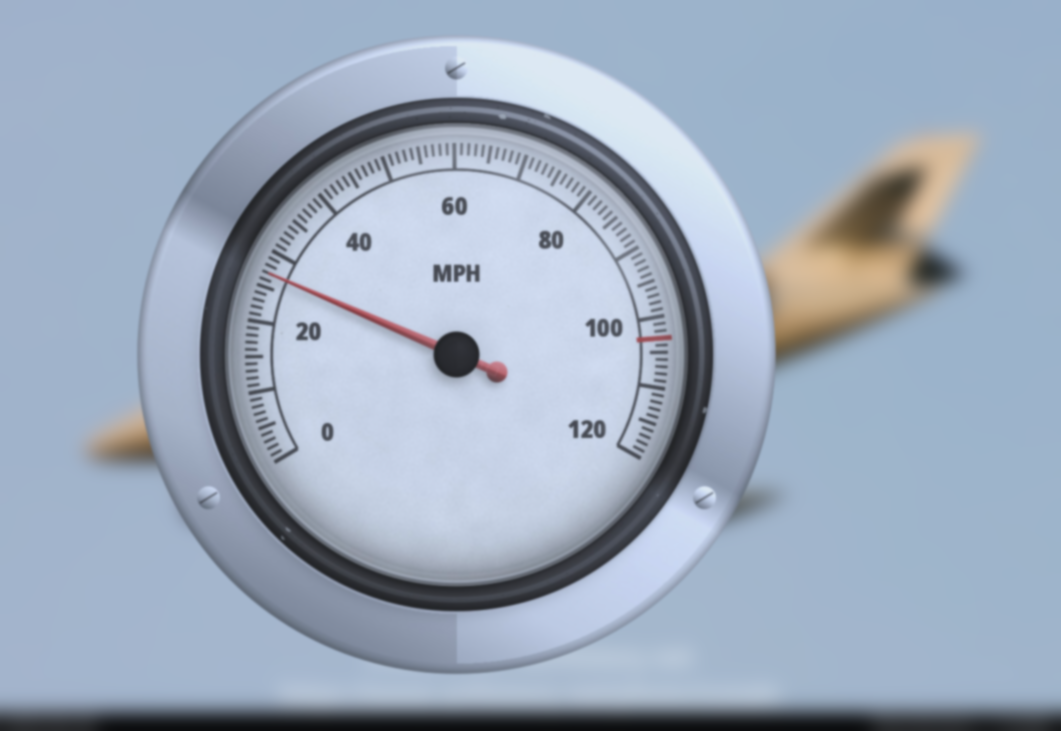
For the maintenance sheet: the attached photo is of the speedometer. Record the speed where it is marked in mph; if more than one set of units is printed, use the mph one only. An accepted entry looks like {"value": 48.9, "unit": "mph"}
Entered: {"value": 27, "unit": "mph"}
